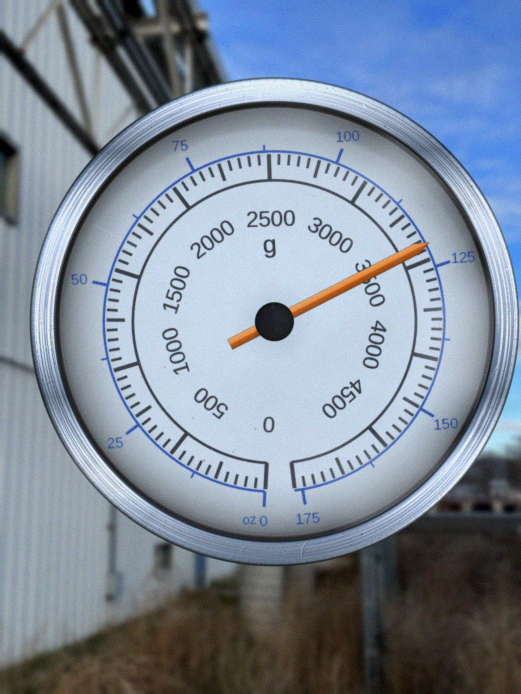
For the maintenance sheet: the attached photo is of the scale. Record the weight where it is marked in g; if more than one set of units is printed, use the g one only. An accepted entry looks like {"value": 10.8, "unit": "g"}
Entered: {"value": 3425, "unit": "g"}
